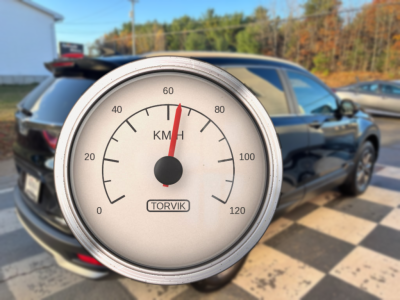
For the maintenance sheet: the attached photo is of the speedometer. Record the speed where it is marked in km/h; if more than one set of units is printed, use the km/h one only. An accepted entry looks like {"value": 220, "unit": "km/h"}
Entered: {"value": 65, "unit": "km/h"}
